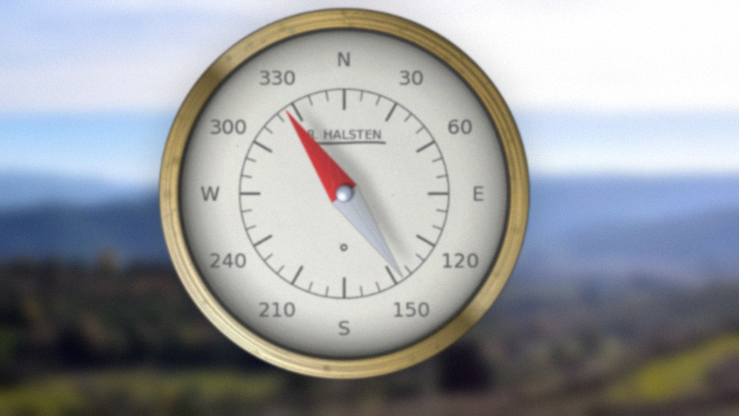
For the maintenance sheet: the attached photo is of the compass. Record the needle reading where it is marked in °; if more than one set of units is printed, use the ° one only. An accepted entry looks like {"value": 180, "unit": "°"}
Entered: {"value": 325, "unit": "°"}
